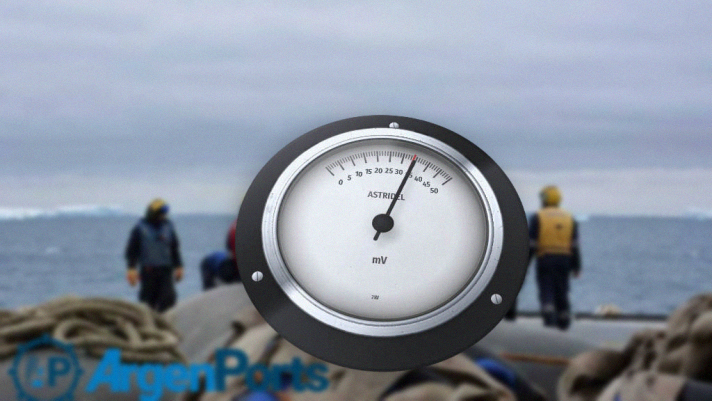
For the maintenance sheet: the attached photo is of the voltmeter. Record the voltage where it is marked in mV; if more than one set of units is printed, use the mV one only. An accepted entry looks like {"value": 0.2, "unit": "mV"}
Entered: {"value": 35, "unit": "mV"}
